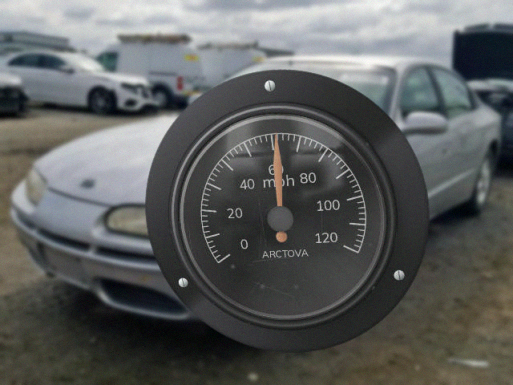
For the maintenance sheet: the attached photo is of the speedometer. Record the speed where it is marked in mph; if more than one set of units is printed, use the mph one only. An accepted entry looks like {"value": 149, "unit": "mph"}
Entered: {"value": 62, "unit": "mph"}
